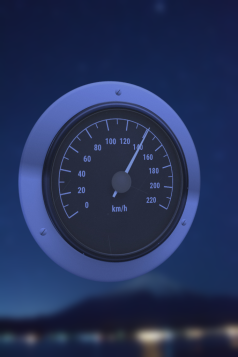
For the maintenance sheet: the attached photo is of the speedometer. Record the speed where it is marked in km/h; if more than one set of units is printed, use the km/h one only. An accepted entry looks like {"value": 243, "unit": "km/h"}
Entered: {"value": 140, "unit": "km/h"}
